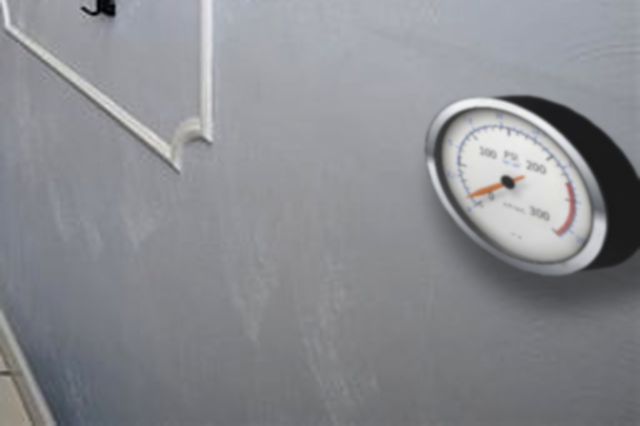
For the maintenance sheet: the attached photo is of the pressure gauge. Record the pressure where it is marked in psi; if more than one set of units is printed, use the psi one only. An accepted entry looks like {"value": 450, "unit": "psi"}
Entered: {"value": 10, "unit": "psi"}
